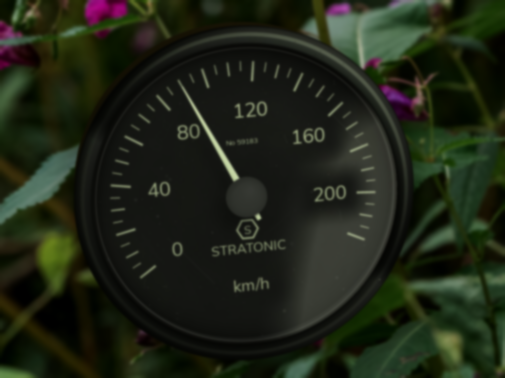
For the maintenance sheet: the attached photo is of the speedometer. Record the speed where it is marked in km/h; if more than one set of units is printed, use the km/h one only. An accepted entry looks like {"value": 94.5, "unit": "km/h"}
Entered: {"value": 90, "unit": "km/h"}
